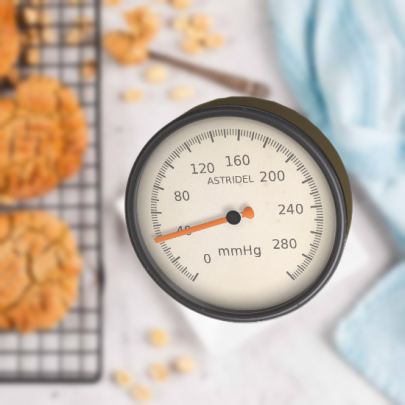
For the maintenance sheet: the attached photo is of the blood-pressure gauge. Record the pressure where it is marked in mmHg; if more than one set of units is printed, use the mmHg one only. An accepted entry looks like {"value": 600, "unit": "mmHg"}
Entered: {"value": 40, "unit": "mmHg"}
